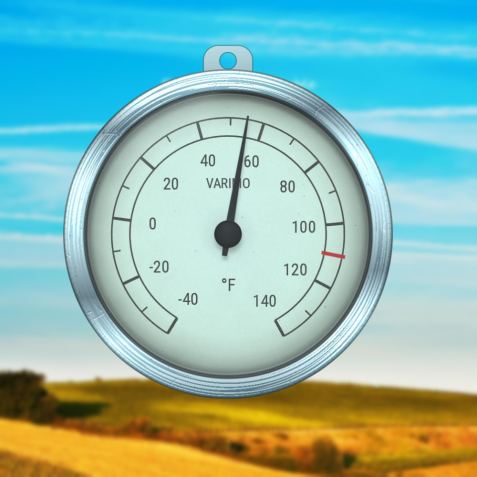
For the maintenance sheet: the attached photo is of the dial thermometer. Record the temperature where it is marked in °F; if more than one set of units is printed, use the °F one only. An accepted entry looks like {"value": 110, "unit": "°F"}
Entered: {"value": 55, "unit": "°F"}
